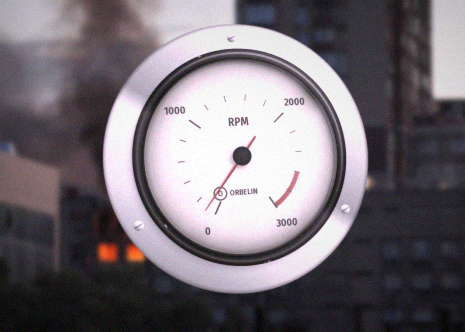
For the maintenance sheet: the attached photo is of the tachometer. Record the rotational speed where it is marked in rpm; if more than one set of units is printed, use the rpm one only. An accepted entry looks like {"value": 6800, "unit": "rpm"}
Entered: {"value": 100, "unit": "rpm"}
